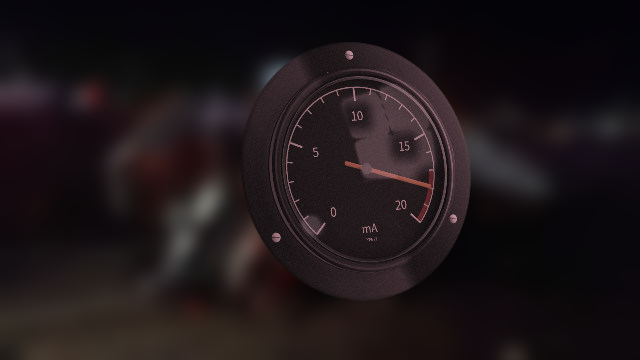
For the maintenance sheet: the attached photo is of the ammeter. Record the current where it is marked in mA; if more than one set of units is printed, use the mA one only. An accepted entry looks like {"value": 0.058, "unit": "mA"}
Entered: {"value": 18, "unit": "mA"}
